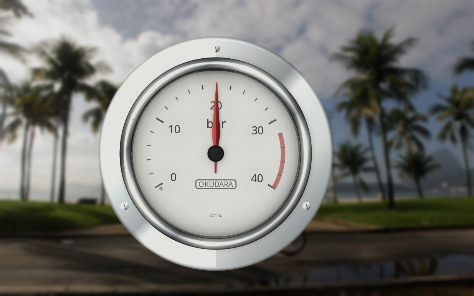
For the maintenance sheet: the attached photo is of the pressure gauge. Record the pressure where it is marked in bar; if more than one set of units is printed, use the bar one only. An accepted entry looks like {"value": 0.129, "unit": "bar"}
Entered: {"value": 20, "unit": "bar"}
